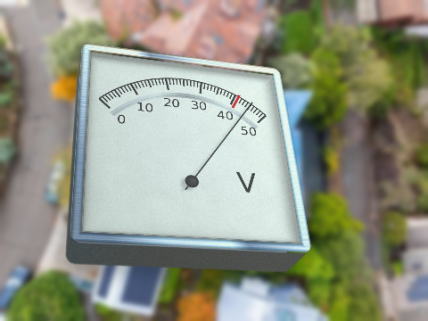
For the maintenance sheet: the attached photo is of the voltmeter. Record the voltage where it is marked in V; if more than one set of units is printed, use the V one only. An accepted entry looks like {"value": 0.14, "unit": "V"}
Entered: {"value": 45, "unit": "V"}
